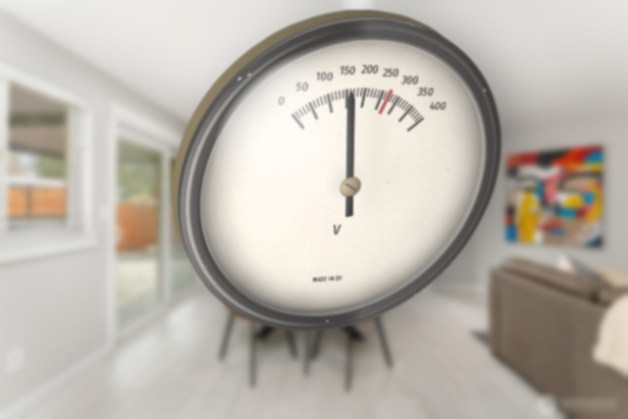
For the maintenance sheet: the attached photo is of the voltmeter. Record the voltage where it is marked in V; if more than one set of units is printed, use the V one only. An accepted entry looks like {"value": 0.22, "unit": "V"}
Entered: {"value": 150, "unit": "V"}
